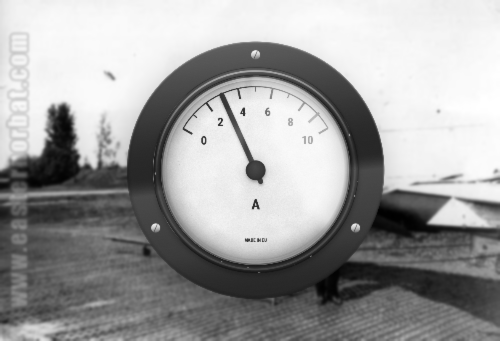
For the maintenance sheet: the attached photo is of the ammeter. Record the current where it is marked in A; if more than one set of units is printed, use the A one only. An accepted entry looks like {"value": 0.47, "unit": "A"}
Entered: {"value": 3, "unit": "A"}
